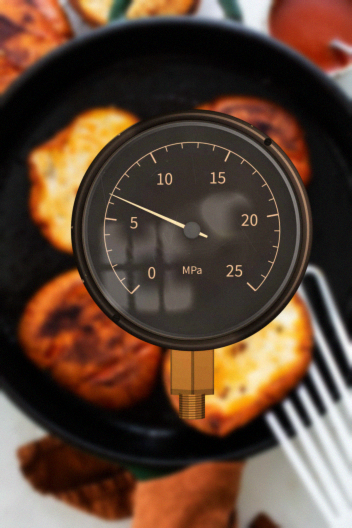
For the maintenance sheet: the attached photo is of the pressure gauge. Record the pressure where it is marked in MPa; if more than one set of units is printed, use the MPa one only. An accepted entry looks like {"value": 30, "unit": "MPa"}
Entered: {"value": 6.5, "unit": "MPa"}
